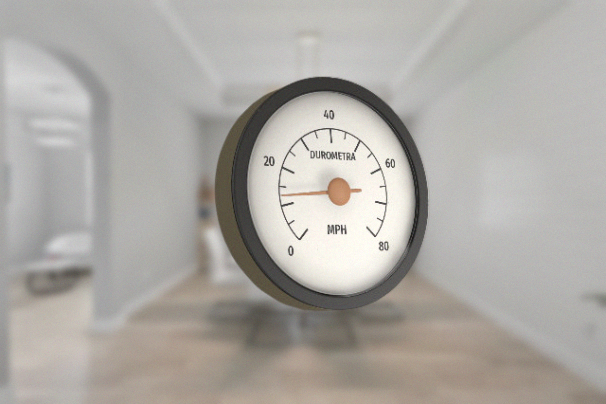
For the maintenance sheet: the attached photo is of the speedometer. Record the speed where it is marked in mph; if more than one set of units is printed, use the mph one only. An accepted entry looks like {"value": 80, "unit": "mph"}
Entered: {"value": 12.5, "unit": "mph"}
